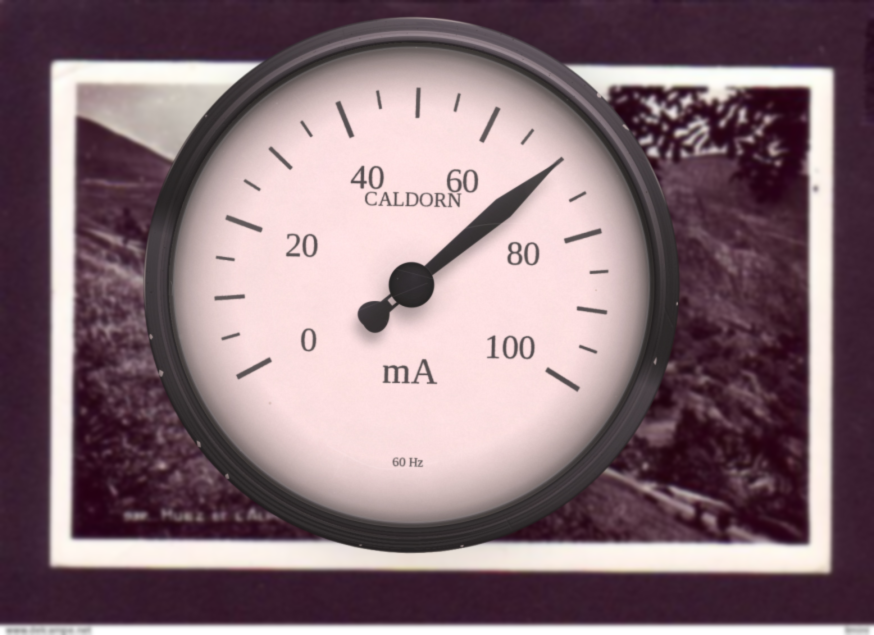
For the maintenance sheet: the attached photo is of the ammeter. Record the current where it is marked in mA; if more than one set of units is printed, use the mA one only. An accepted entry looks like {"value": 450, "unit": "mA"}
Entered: {"value": 70, "unit": "mA"}
